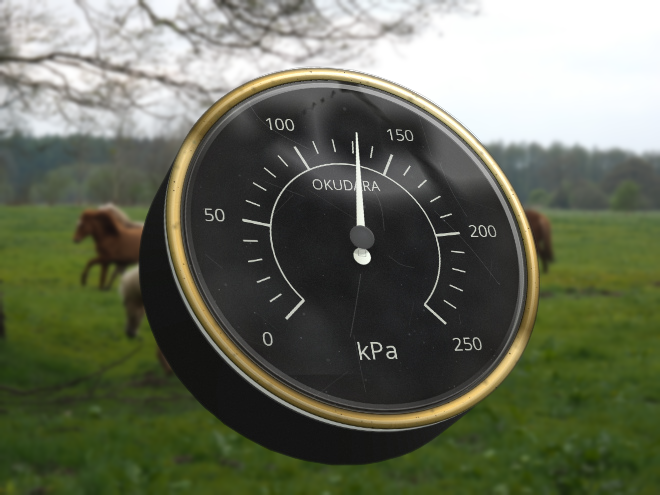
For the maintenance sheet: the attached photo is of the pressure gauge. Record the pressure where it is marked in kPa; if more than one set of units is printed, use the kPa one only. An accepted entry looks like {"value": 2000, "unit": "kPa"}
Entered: {"value": 130, "unit": "kPa"}
